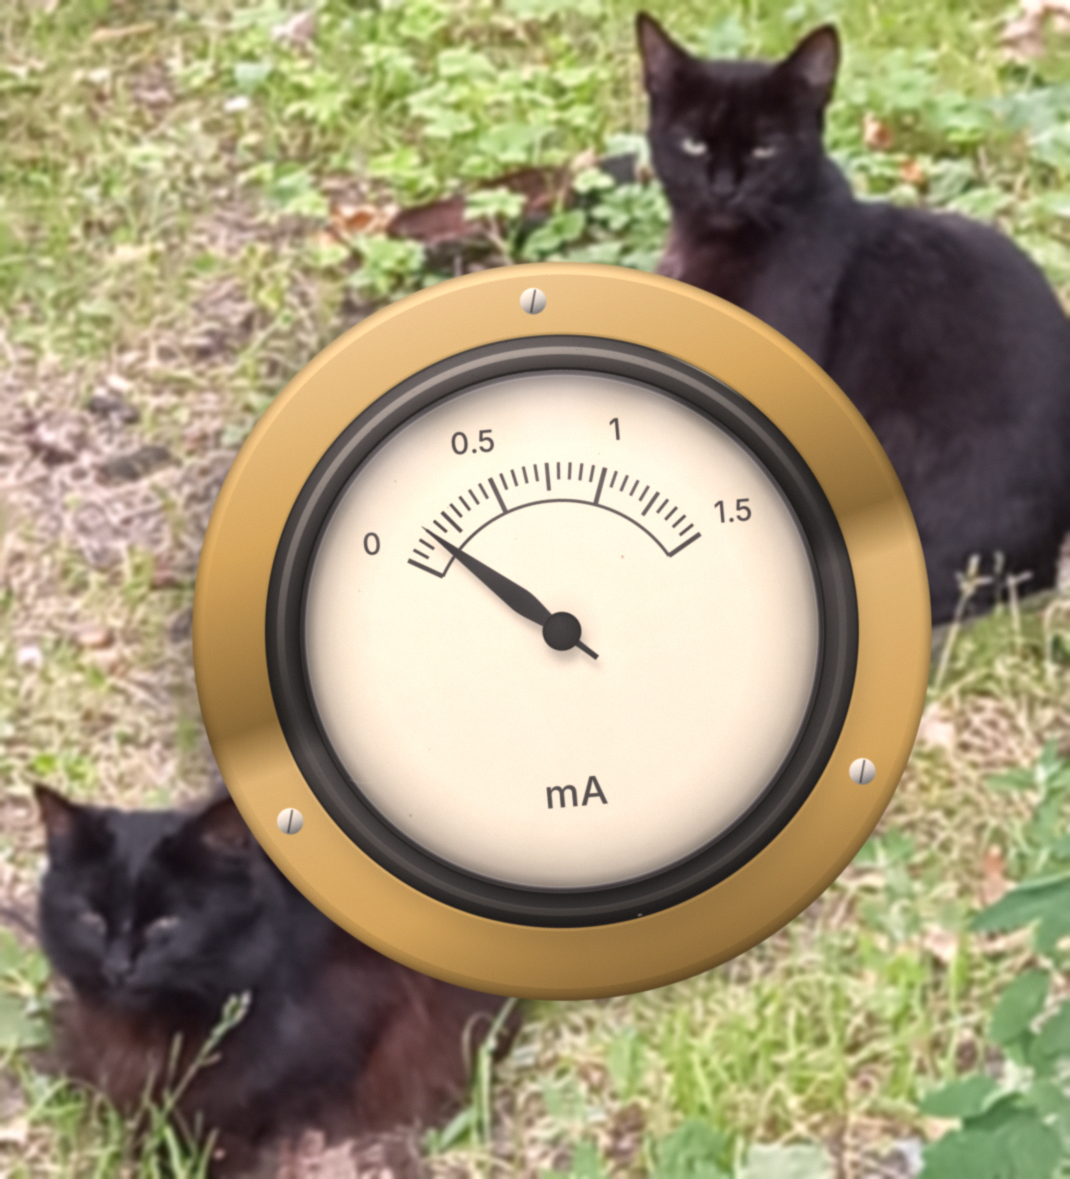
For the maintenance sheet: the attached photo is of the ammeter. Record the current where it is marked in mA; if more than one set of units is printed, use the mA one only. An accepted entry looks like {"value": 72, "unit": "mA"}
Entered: {"value": 0.15, "unit": "mA"}
